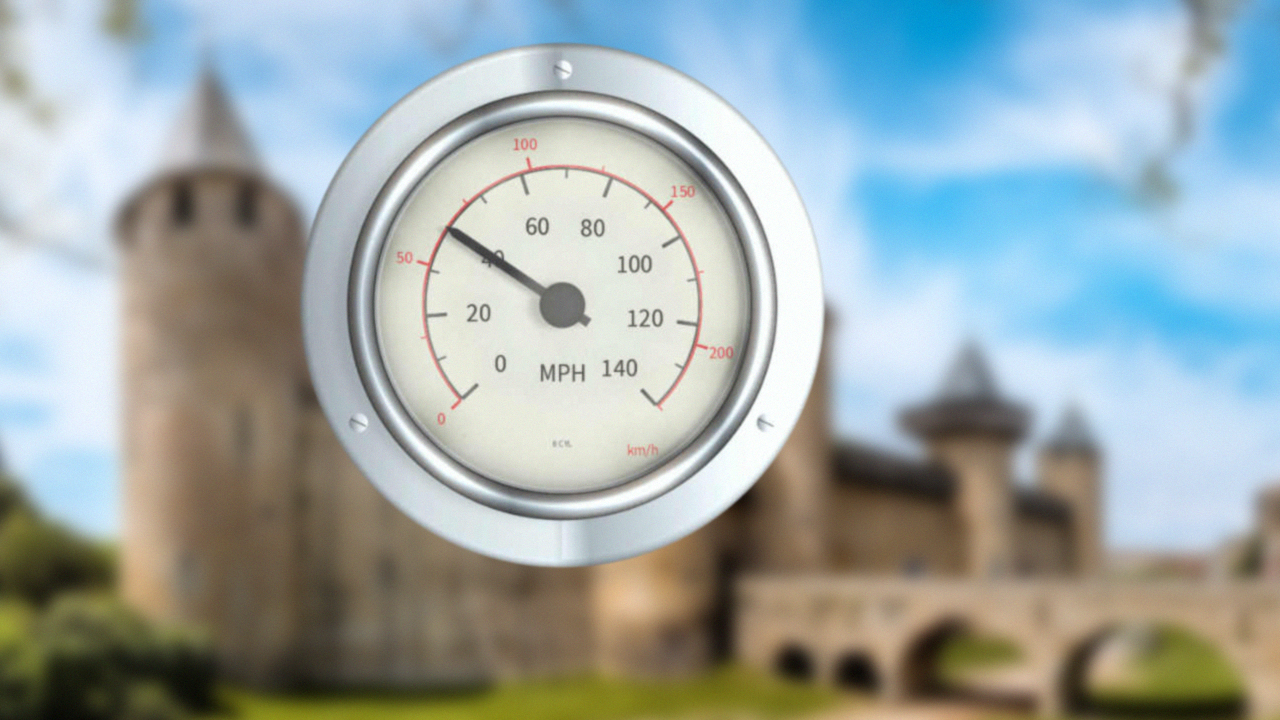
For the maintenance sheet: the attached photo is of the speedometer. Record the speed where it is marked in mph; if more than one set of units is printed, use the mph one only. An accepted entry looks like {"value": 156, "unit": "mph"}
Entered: {"value": 40, "unit": "mph"}
